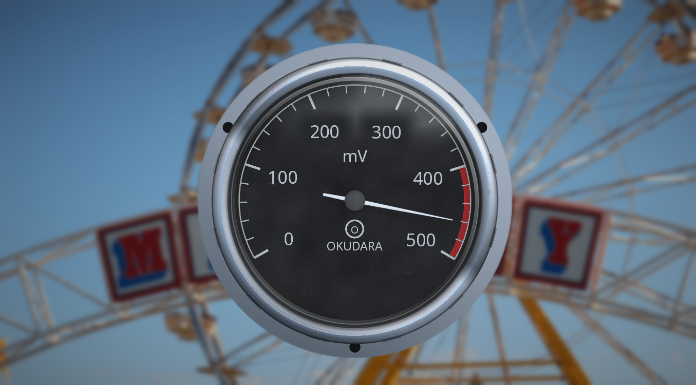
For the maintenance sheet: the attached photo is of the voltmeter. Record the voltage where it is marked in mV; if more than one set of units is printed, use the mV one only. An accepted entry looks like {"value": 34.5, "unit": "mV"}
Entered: {"value": 460, "unit": "mV"}
